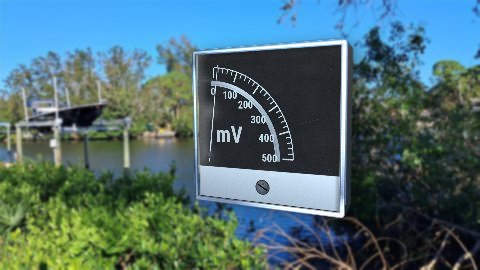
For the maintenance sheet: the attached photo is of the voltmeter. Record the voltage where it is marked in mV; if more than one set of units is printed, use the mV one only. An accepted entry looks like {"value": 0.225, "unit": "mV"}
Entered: {"value": 20, "unit": "mV"}
